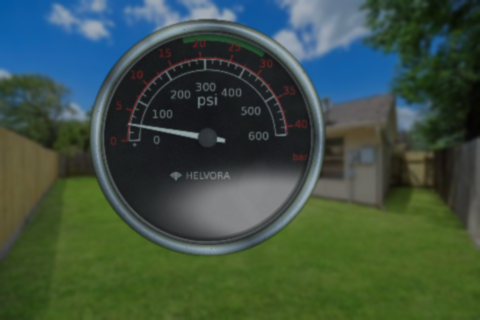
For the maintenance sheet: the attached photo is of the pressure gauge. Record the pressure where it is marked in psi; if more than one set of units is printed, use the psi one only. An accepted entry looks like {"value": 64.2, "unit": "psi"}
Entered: {"value": 40, "unit": "psi"}
